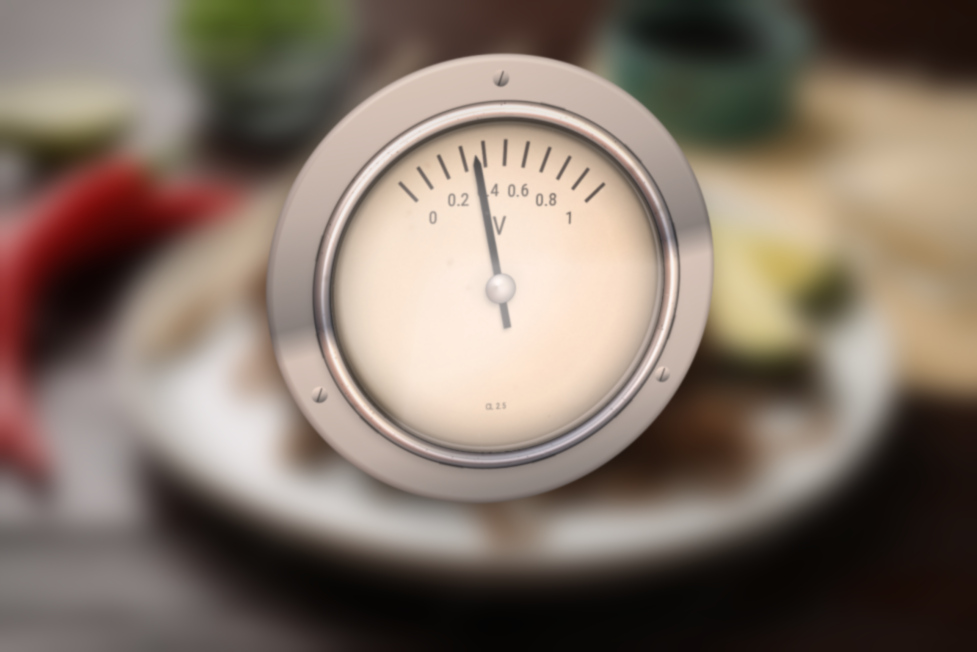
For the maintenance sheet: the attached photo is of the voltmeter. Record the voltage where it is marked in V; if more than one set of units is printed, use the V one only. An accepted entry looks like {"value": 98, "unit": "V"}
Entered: {"value": 0.35, "unit": "V"}
